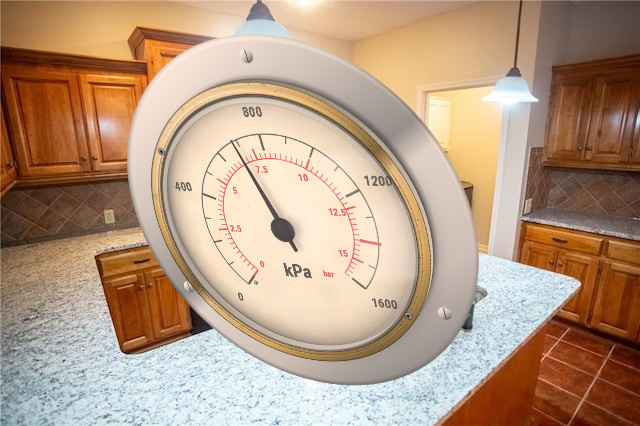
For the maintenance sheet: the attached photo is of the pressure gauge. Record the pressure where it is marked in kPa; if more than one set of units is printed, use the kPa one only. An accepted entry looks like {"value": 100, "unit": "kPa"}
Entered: {"value": 700, "unit": "kPa"}
